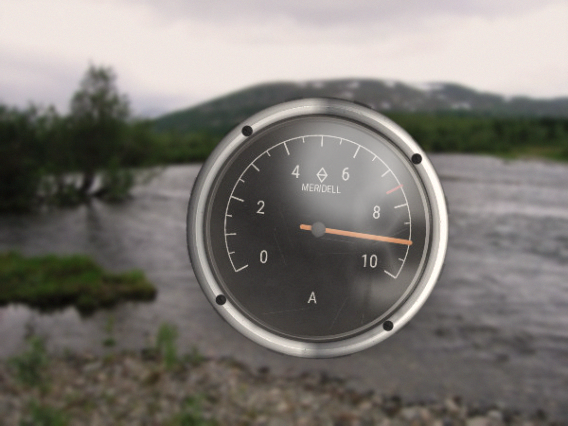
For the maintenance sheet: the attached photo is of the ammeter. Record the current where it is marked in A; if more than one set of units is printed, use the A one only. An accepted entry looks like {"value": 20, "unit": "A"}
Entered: {"value": 9, "unit": "A"}
